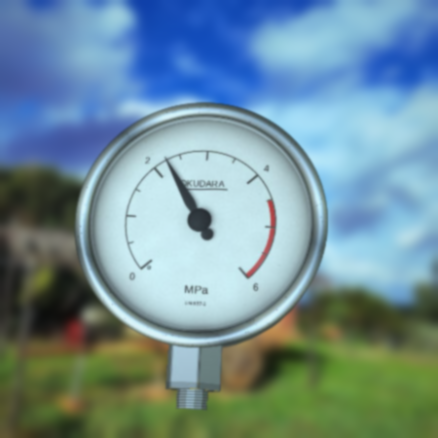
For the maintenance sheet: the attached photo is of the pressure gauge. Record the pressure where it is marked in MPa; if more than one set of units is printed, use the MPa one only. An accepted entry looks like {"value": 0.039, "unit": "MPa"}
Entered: {"value": 2.25, "unit": "MPa"}
